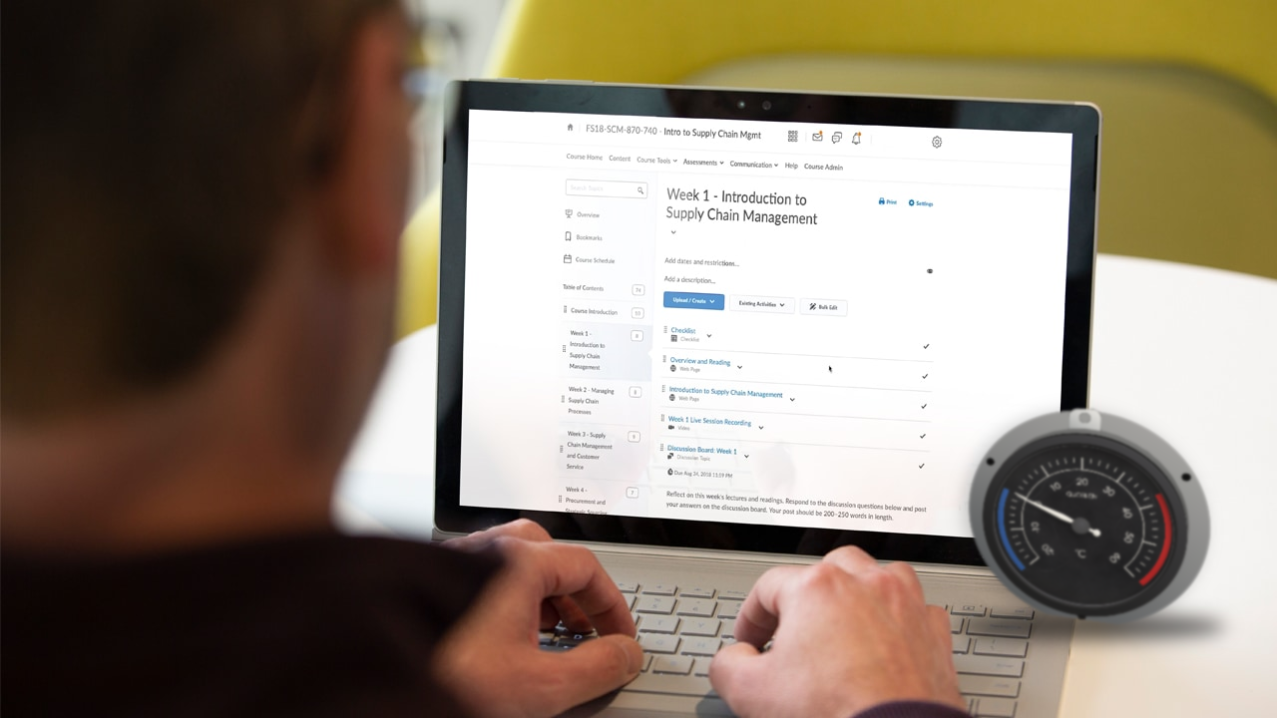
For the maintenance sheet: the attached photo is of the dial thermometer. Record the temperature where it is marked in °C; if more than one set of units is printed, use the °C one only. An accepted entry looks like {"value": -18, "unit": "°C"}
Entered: {"value": 0, "unit": "°C"}
